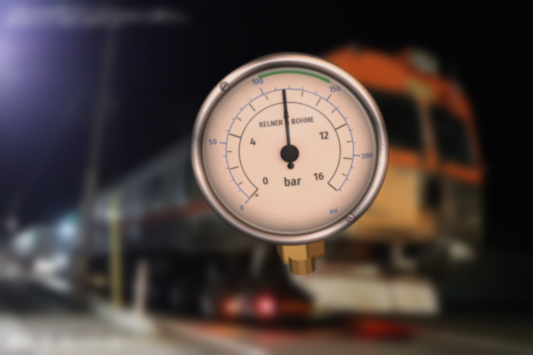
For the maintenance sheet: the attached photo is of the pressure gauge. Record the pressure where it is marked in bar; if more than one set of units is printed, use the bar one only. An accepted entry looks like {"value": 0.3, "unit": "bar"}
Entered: {"value": 8, "unit": "bar"}
